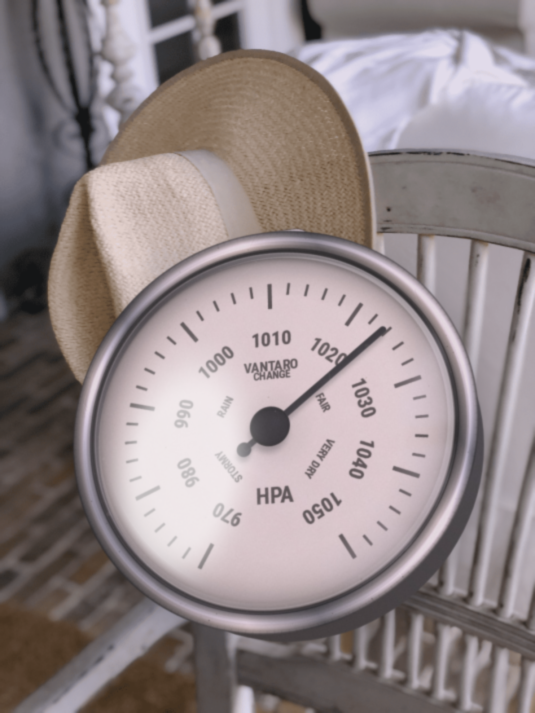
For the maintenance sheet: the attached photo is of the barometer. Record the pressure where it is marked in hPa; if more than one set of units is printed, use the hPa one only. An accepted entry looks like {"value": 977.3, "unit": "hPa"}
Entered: {"value": 1024, "unit": "hPa"}
